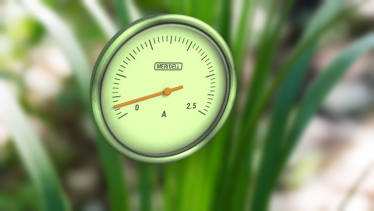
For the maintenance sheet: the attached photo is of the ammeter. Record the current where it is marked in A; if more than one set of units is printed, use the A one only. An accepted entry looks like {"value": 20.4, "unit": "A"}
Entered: {"value": 0.15, "unit": "A"}
